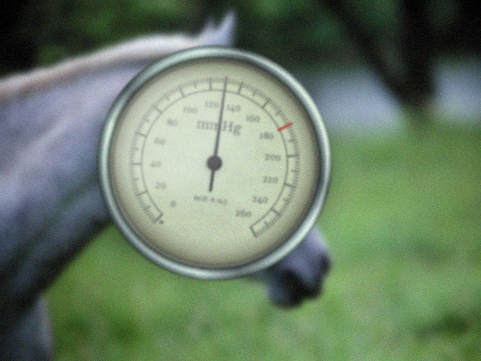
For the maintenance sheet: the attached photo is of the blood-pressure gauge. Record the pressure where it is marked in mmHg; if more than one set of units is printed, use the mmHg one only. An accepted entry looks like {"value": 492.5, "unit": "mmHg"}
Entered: {"value": 130, "unit": "mmHg"}
